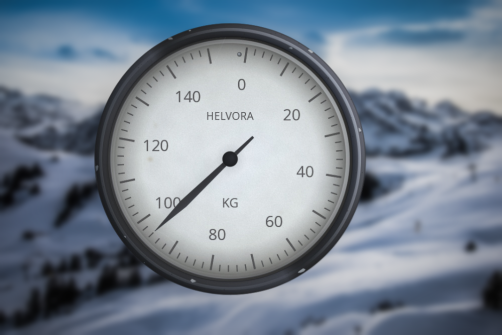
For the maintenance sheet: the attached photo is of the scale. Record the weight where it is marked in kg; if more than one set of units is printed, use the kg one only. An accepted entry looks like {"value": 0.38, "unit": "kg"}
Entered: {"value": 96, "unit": "kg"}
